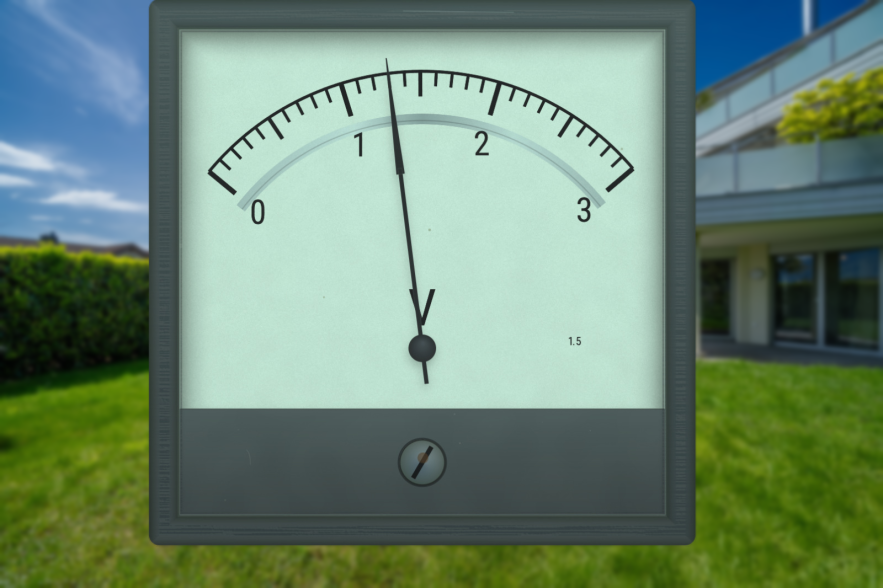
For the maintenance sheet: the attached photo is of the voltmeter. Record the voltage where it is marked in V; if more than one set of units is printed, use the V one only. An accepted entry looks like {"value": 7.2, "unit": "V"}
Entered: {"value": 1.3, "unit": "V"}
